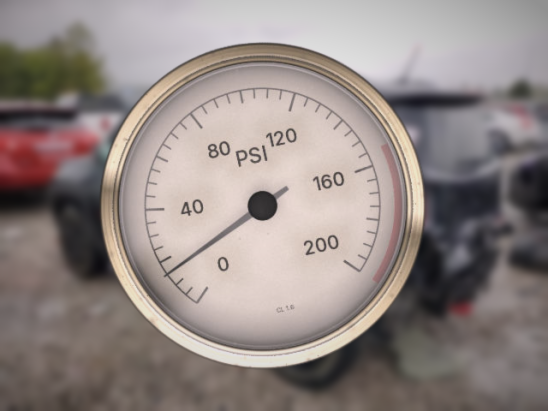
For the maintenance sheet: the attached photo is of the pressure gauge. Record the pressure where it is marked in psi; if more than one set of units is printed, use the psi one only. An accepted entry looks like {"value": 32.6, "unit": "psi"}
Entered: {"value": 15, "unit": "psi"}
